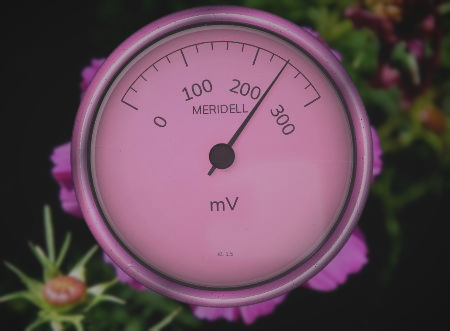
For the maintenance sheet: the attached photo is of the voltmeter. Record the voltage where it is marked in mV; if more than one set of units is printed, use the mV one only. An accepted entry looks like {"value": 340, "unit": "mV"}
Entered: {"value": 240, "unit": "mV"}
